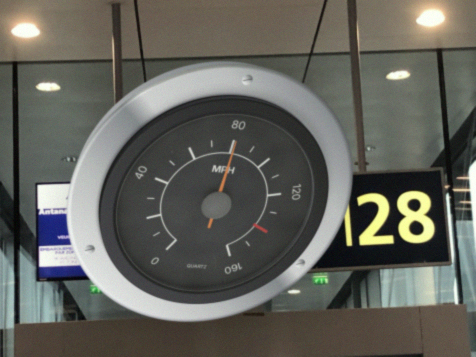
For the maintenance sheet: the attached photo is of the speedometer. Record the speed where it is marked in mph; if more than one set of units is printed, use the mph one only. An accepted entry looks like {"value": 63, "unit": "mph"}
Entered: {"value": 80, "unit": "mph"}
